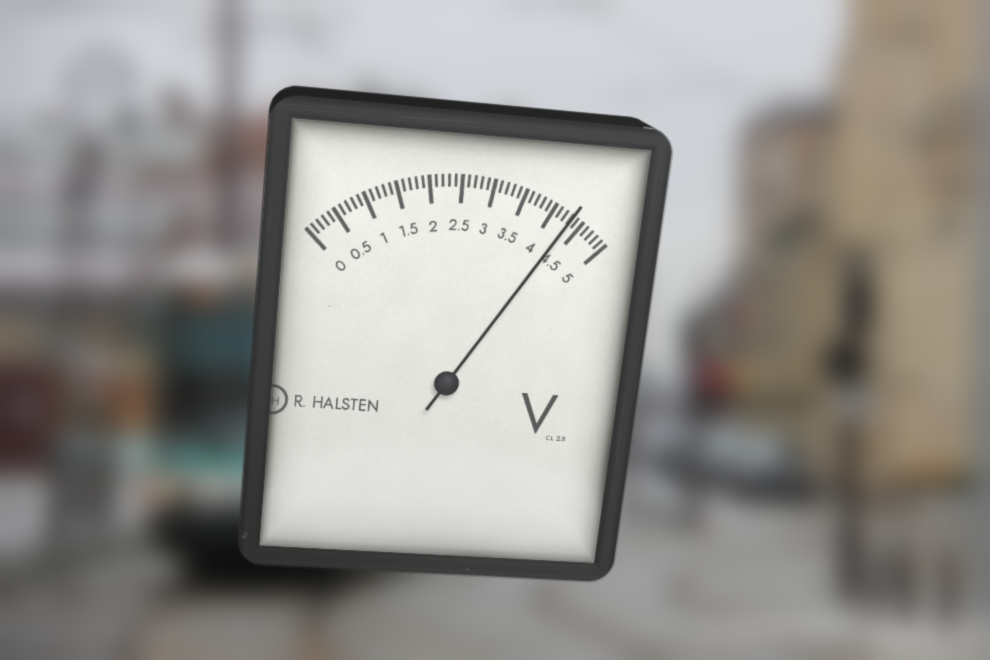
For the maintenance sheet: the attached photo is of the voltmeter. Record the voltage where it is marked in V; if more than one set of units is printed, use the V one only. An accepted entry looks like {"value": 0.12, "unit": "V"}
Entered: {"value": 4.3, "unit": "V"}
